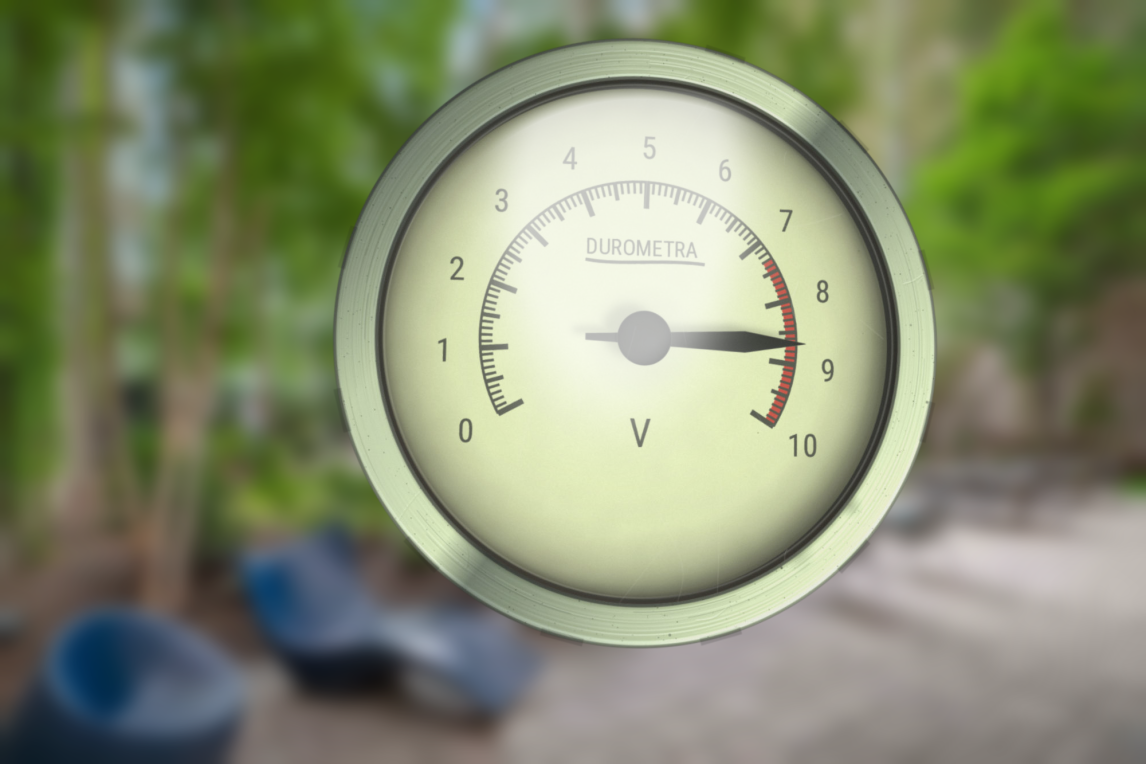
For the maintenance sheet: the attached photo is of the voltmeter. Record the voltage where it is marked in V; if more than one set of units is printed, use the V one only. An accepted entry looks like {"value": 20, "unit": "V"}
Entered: {"value": 8.7, "unit": "V"}
